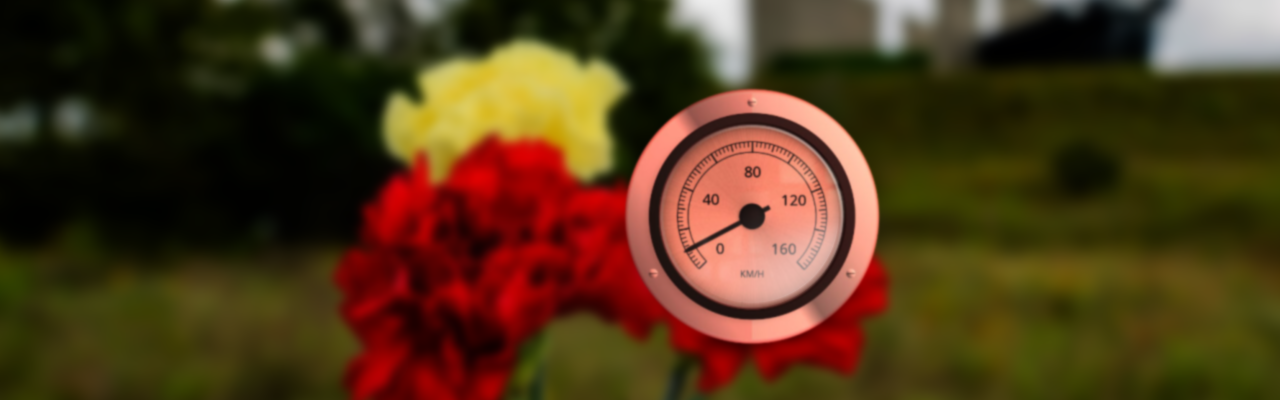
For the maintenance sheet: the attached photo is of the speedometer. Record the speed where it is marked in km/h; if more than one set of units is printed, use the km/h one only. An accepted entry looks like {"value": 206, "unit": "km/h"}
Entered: {"value": 10, "unit": "km/h"}
